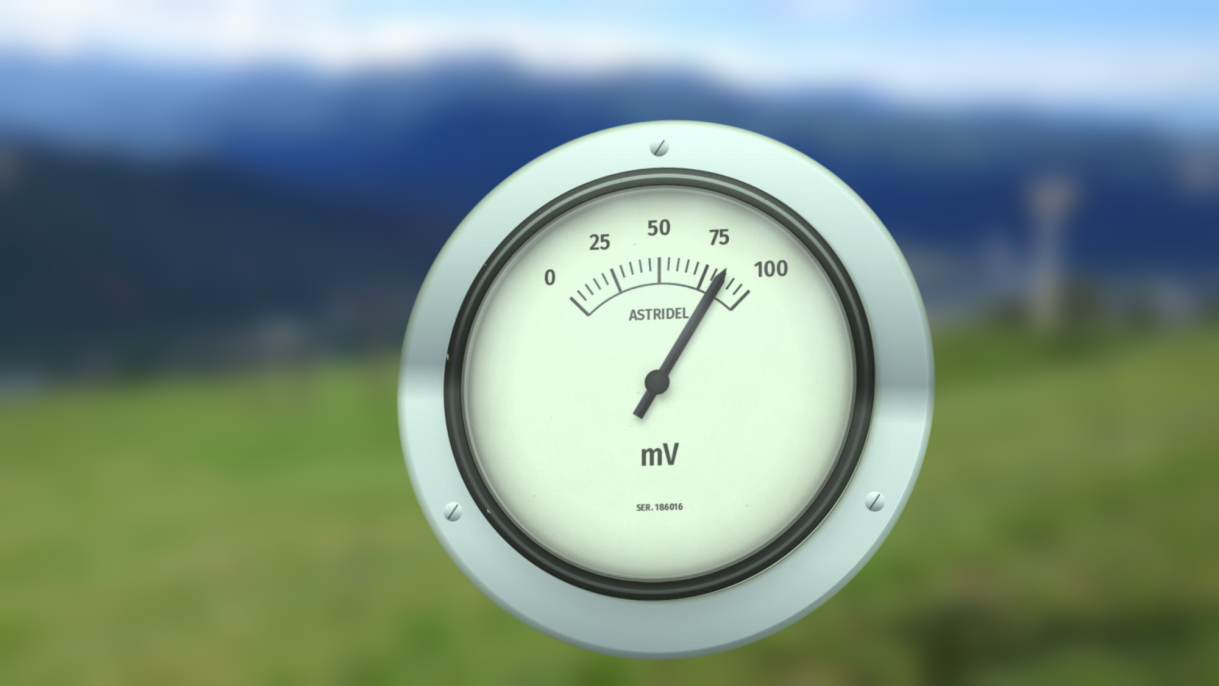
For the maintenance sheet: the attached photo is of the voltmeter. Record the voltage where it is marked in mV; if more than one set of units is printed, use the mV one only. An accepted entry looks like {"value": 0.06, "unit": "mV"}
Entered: {"value": 85, "unit": "mV"}
